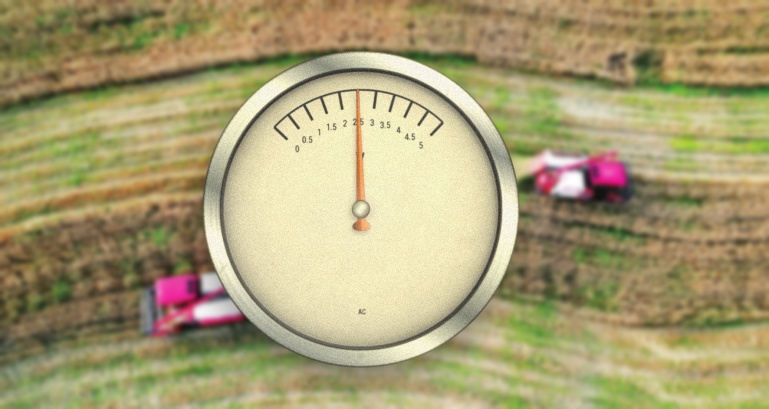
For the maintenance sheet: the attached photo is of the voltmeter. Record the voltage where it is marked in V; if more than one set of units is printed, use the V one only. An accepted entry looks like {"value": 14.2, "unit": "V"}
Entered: {"value": 2.5, "unit": "V"}
